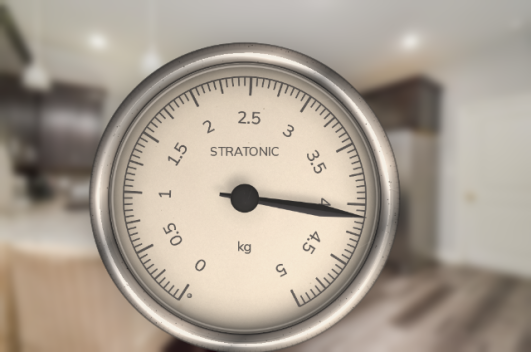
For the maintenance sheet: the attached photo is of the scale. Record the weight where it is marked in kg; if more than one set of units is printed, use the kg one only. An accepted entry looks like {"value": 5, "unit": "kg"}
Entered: {"value": 4.1, "unit": "kg"}
